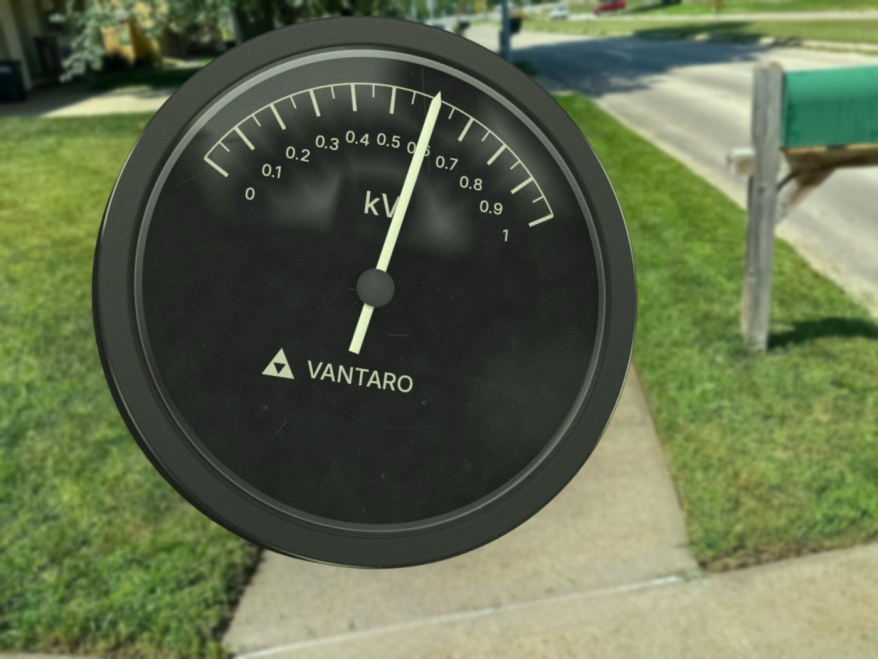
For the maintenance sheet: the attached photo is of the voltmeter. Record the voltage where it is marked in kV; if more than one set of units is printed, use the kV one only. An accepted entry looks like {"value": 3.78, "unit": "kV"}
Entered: {"value": 0.6, "unit": "kV"}
